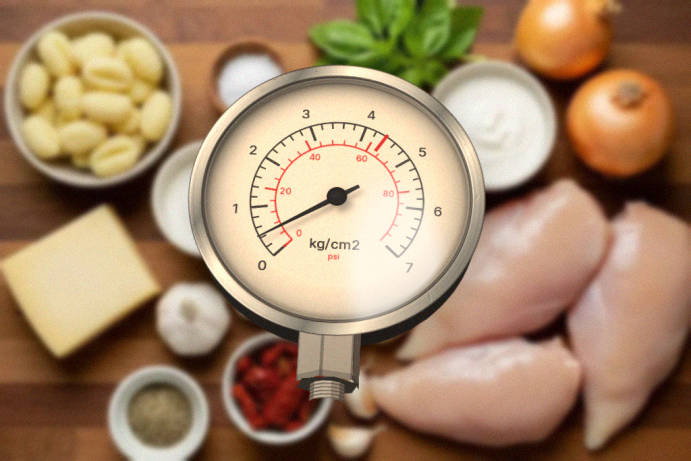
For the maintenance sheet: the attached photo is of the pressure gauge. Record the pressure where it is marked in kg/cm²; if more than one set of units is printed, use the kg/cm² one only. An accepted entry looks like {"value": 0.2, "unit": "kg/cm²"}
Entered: {"value": 0.4, "unit": "kg/cm²"}
